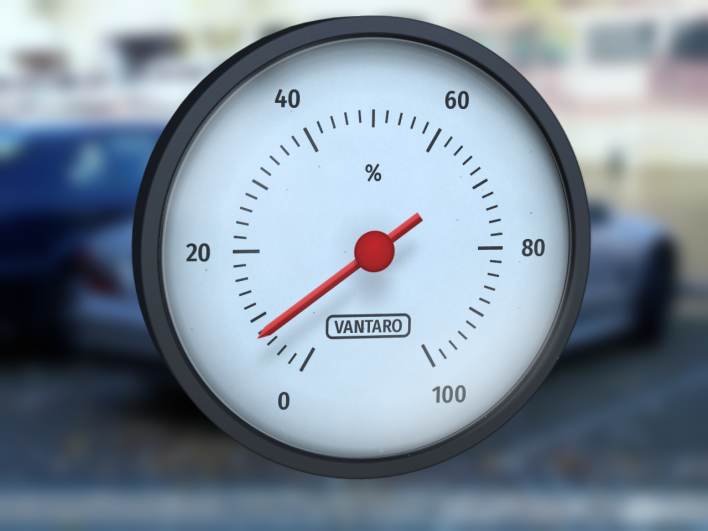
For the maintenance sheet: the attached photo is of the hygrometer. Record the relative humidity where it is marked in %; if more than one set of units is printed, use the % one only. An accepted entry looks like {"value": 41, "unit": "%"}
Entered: {"value": 8, "unit": "%"}
